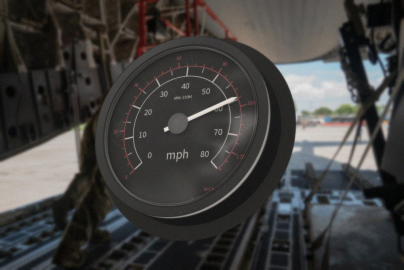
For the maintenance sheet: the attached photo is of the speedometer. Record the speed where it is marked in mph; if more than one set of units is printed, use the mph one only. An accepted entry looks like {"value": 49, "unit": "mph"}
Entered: {"value": 60, "unit": "mph"}
